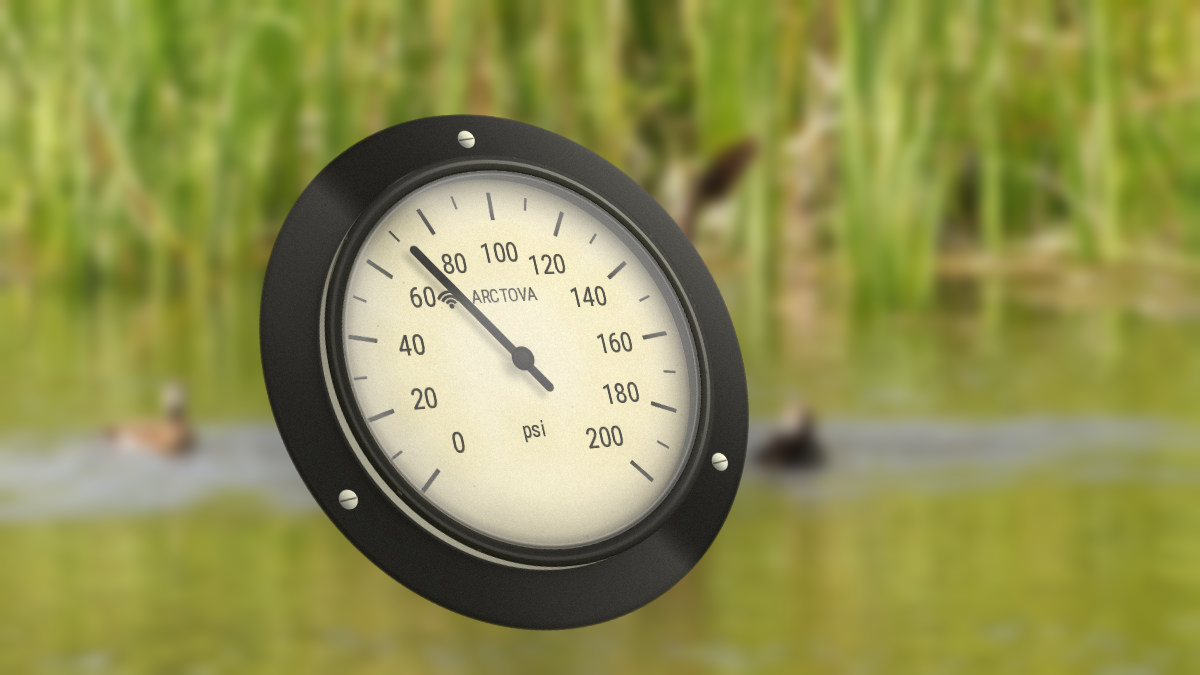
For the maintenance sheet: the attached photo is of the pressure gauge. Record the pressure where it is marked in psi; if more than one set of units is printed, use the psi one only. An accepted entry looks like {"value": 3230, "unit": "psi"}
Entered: {"value": 70, "unit": "psi"}
